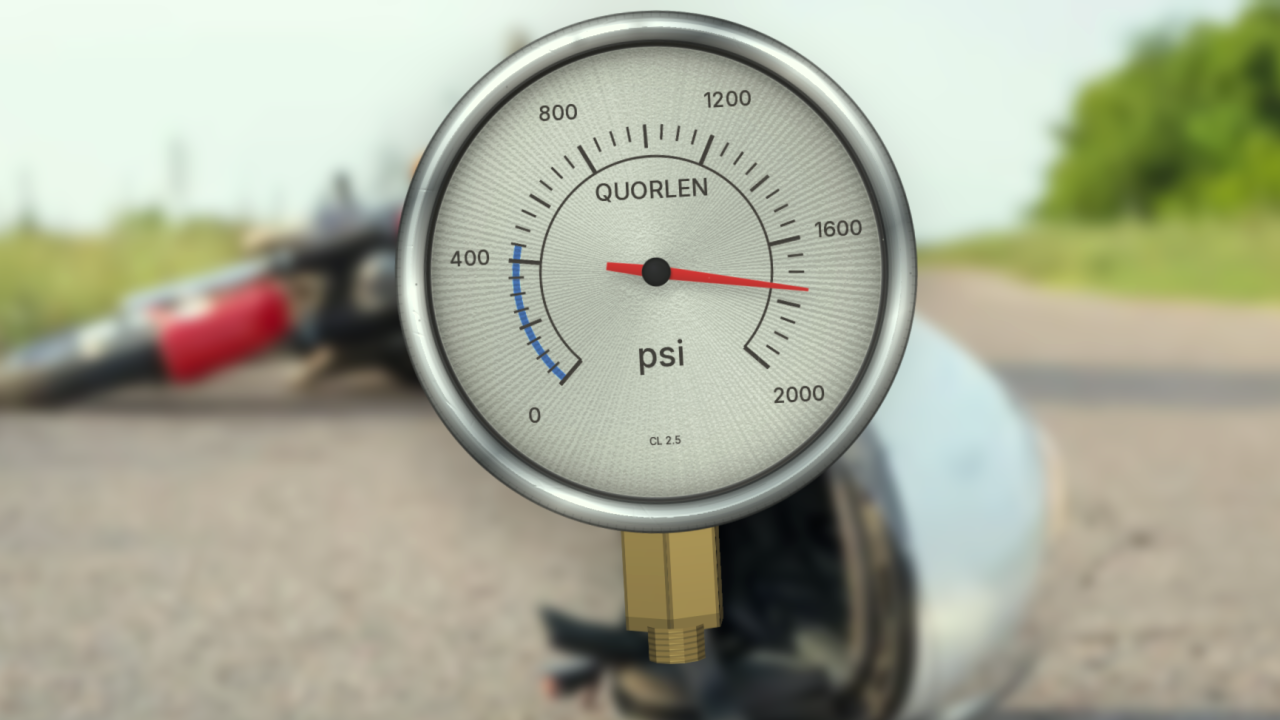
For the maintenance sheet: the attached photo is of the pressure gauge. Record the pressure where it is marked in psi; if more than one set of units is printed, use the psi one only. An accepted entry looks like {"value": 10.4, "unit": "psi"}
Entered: {"value": 1750, "unit": "psi"}
